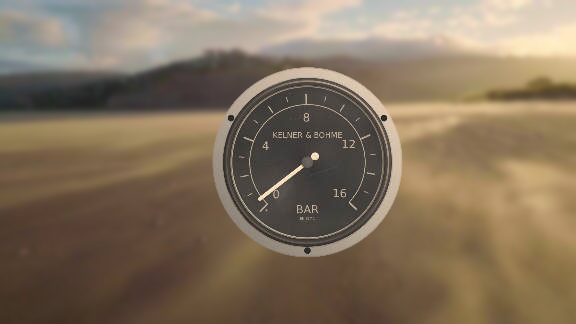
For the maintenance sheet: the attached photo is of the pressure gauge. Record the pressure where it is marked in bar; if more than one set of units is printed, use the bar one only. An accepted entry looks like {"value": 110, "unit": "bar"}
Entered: {"value": 0.5, "unit": "bar"}
